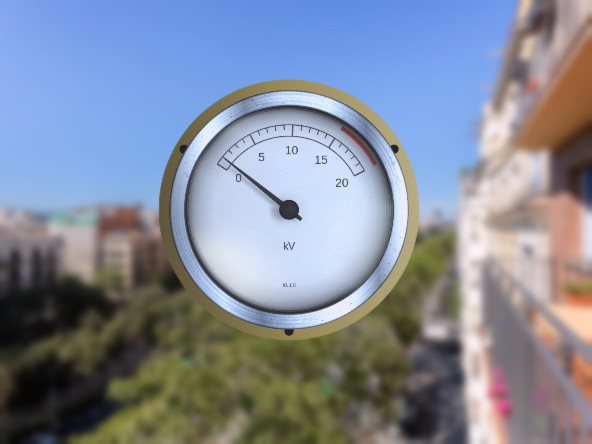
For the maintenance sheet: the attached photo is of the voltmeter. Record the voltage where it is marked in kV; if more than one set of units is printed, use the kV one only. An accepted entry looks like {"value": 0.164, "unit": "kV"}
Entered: {"value": 1, "unit": "kV"}
